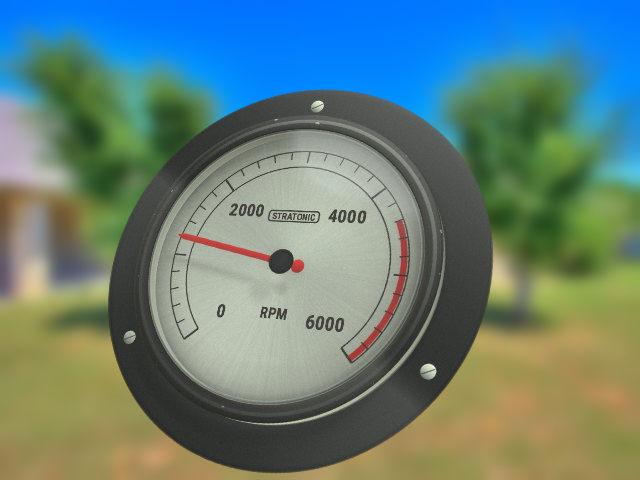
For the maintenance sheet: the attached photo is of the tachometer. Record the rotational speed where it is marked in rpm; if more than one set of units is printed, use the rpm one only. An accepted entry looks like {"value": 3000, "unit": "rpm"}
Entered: {"value": 1200, "unit": "rpm"}
